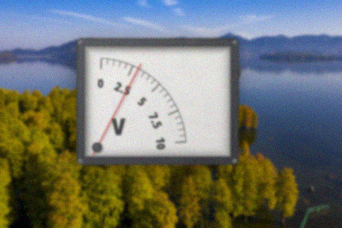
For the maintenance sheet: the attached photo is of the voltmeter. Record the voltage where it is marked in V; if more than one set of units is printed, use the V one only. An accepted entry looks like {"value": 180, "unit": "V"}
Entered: {"value": 3, "unit": "V"}
